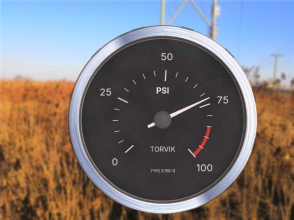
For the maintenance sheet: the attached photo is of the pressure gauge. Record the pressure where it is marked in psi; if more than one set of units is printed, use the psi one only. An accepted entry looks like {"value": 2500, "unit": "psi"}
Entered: {"value": 72.5, "unit": "psi"}
